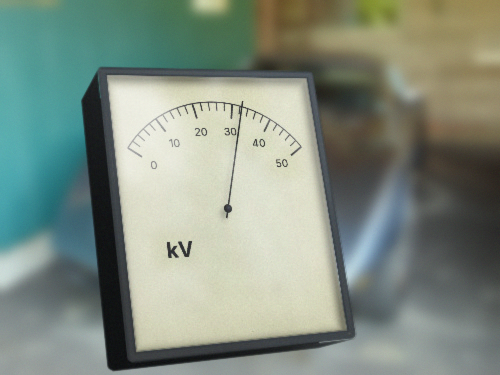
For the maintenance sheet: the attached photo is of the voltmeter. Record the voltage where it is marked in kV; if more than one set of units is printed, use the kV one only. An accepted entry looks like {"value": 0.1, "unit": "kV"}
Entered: {"value": 32, "unit": "kV"}
